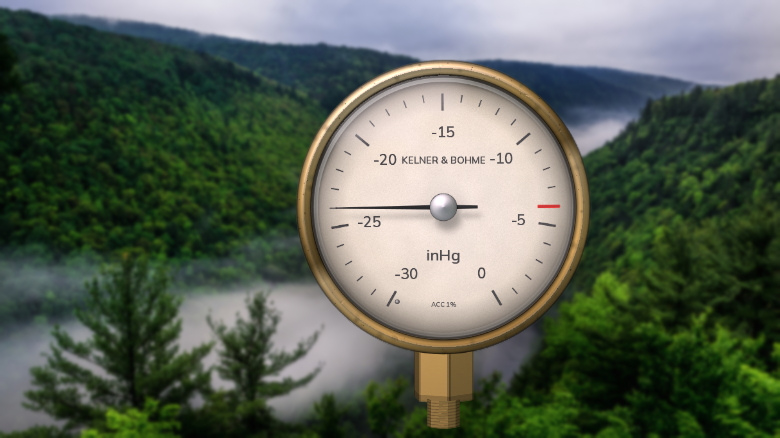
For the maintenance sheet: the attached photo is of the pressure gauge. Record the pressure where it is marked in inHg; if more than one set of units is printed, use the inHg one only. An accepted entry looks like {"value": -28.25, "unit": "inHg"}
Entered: {"value": -24, "unit": "inHg"}
